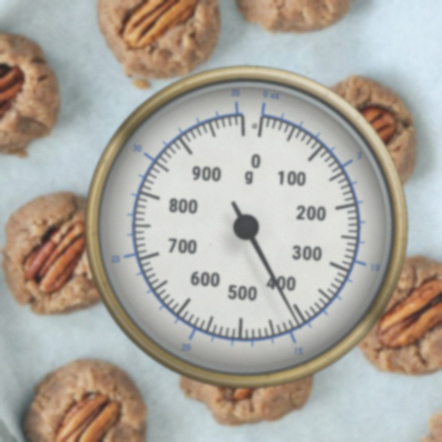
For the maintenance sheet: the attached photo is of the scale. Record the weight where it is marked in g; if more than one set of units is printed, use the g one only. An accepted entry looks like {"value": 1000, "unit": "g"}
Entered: {"value": 410, "unit": "g"}
